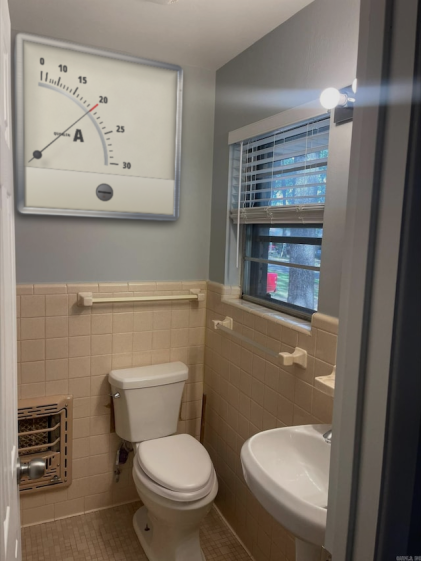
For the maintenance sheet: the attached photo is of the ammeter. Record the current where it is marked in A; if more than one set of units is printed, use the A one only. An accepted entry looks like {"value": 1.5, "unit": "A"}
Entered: {"value": 20, "unit": "A"}
